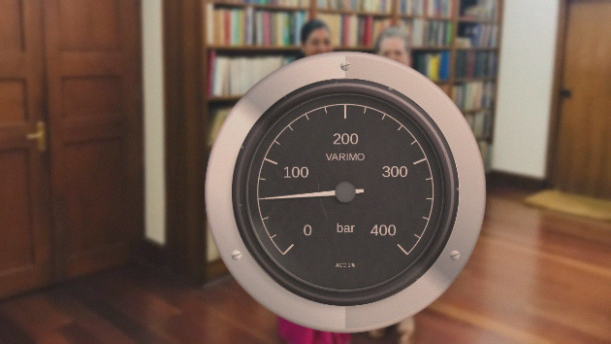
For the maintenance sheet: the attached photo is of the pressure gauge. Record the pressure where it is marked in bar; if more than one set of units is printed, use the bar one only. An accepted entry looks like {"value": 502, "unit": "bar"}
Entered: {"value": 60, "unit": "bar"}
